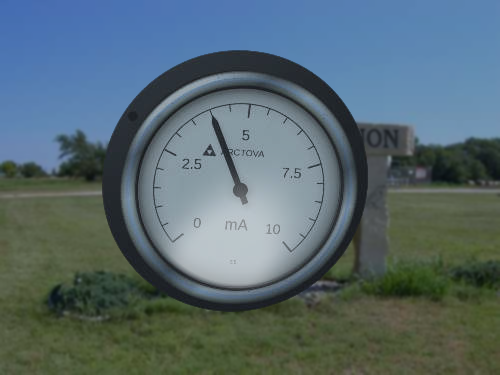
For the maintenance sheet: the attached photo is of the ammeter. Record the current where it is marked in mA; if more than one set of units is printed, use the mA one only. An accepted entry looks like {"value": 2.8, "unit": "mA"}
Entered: {"value": 4, "unit": "mA"}
